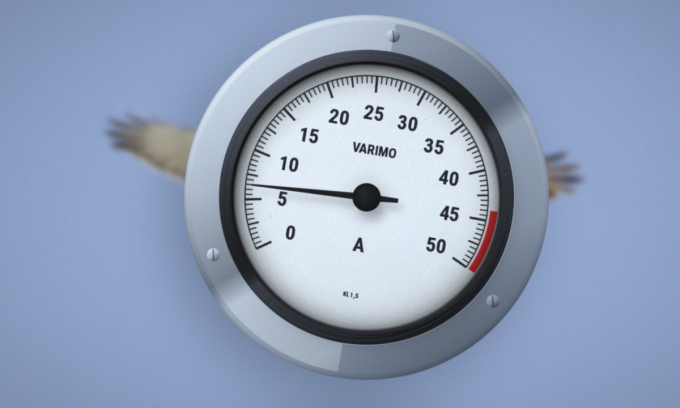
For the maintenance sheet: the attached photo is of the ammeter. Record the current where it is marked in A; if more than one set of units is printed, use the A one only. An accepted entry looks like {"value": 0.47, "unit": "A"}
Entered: {"value": 6.5, "unit": "A"}
